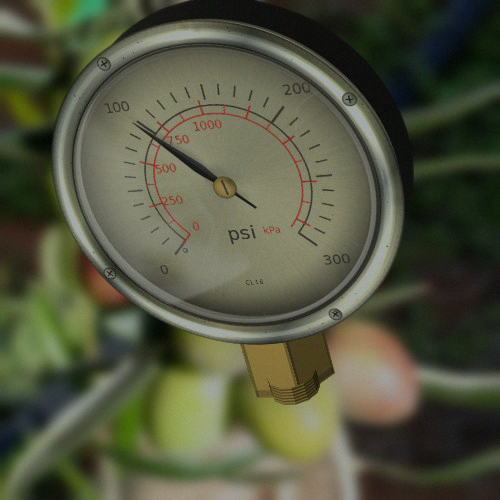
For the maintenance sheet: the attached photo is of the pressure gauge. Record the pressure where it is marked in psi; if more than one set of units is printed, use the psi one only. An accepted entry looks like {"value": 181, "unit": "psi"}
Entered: {"value": 100, "unit": "psi"}
